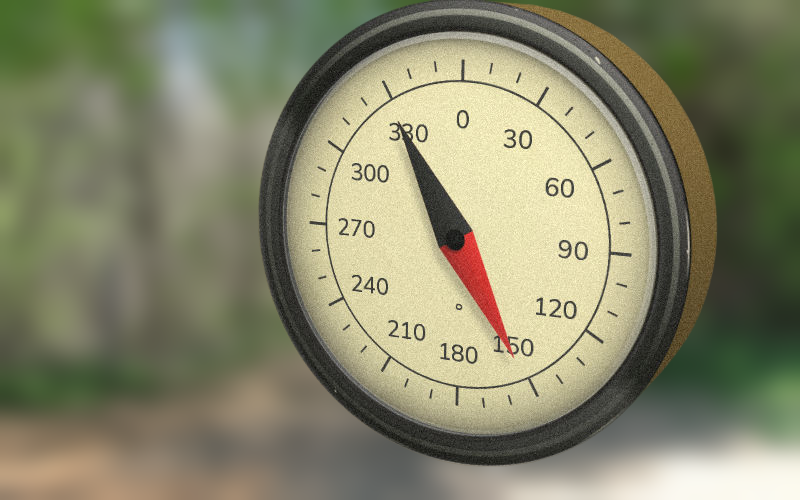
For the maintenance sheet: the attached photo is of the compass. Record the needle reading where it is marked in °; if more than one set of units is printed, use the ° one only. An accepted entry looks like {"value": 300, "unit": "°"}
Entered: {"value": 150, "unit": "°"}
